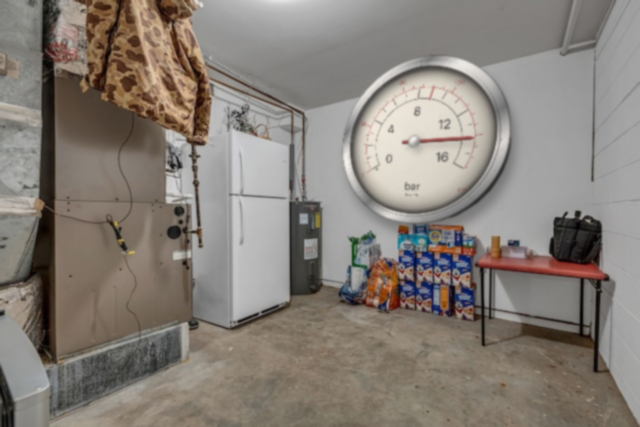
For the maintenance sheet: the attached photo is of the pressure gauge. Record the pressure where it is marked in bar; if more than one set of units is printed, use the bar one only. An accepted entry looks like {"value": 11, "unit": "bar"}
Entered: {"value": 14, "unit": "bar"}
